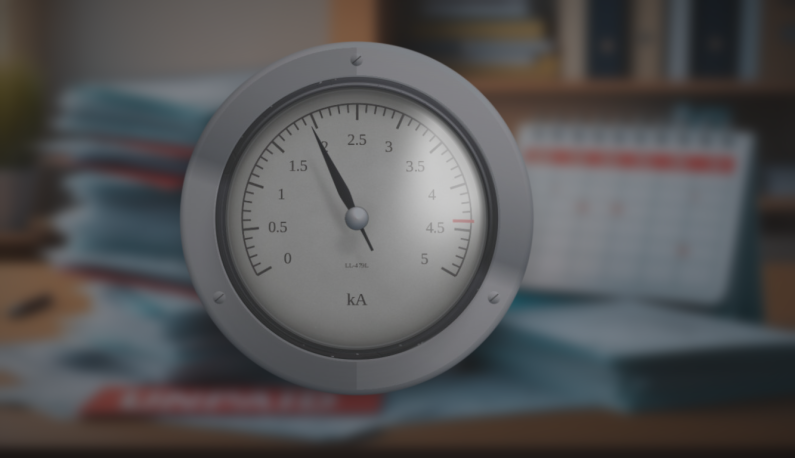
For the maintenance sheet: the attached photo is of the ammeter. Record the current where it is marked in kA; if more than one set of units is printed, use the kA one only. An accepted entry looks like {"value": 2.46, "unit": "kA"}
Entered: {"value": 1.95, "unit": "kA"}
